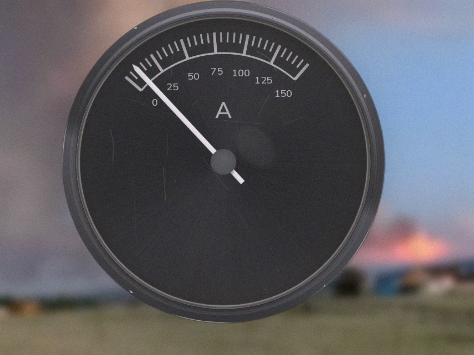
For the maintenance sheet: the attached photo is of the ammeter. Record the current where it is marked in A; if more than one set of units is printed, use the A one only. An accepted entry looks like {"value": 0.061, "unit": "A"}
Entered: {"value": 10, "unit": "A"}
